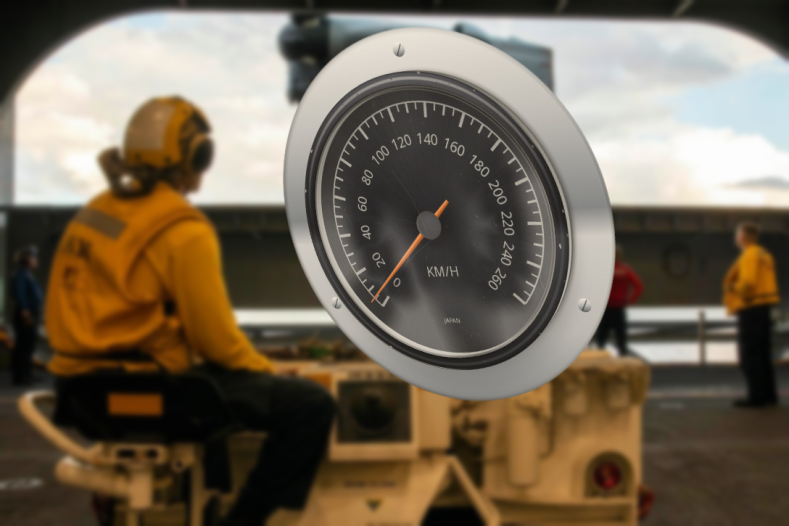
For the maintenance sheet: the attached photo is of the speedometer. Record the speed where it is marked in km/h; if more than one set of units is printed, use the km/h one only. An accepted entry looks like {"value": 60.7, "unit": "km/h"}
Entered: {"value": 5, "unit": "km/h"}
